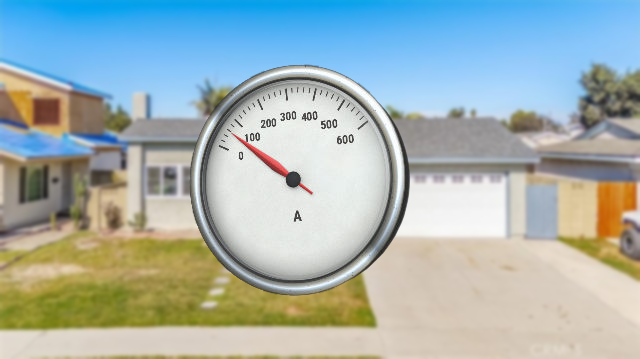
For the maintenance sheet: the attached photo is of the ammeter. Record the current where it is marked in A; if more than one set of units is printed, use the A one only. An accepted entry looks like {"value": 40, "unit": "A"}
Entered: {"value": 60, "unit": "A"}
